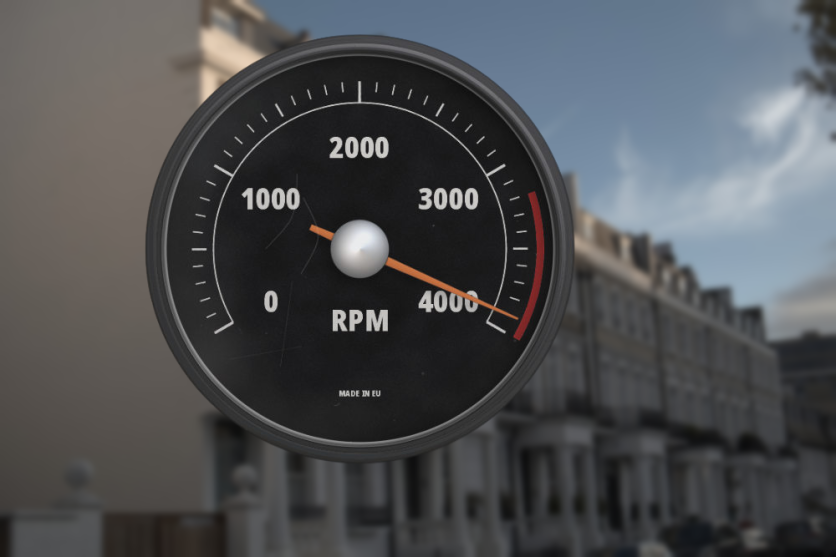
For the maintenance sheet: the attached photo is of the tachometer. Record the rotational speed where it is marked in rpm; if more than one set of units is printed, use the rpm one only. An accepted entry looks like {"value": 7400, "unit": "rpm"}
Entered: {"value": 3900, "unit": "rpm"}
